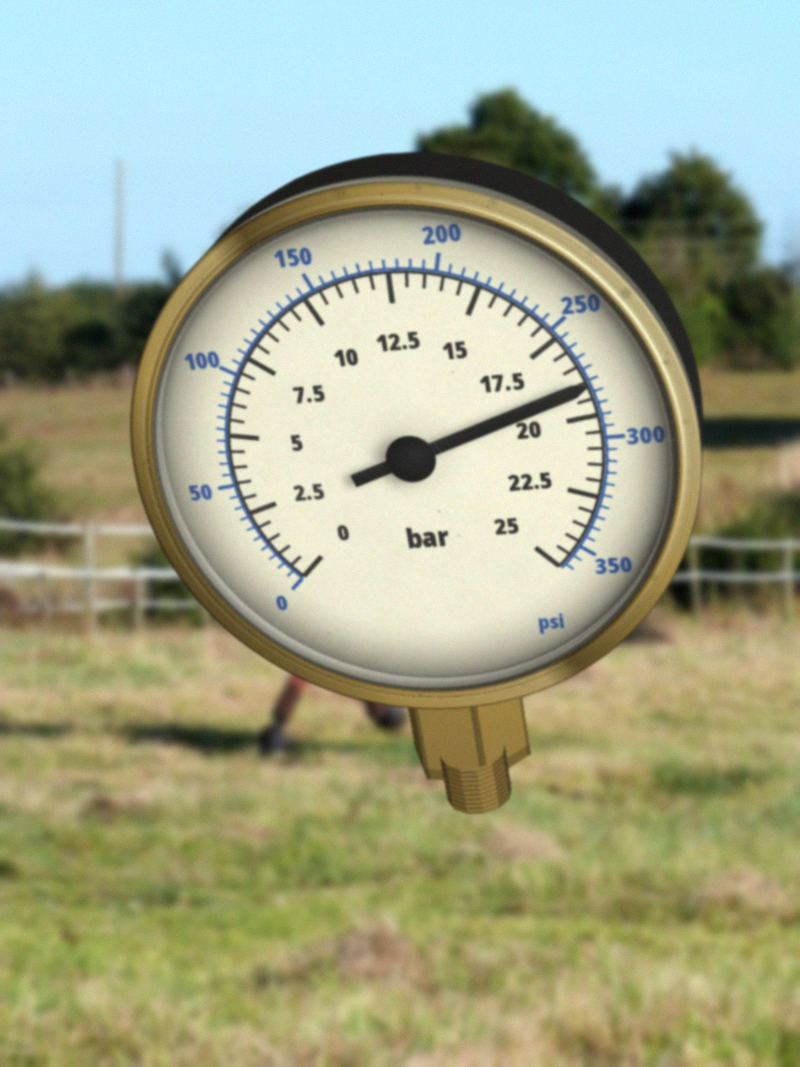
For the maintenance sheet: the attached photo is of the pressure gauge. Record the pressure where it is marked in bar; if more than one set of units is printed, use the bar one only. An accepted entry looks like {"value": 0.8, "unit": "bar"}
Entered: {"value": 19, "unit": "bar"}
